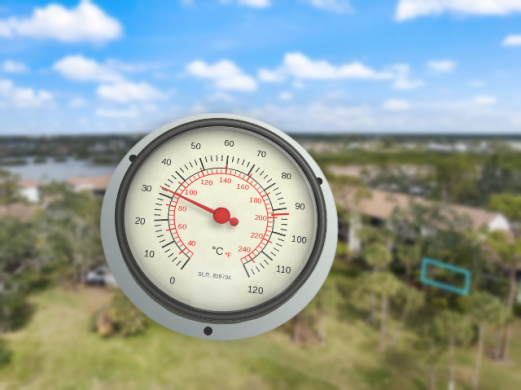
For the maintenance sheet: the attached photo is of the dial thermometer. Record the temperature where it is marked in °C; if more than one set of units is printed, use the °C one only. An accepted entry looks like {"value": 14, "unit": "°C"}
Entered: {"value": 32, "unit": "°C"}
